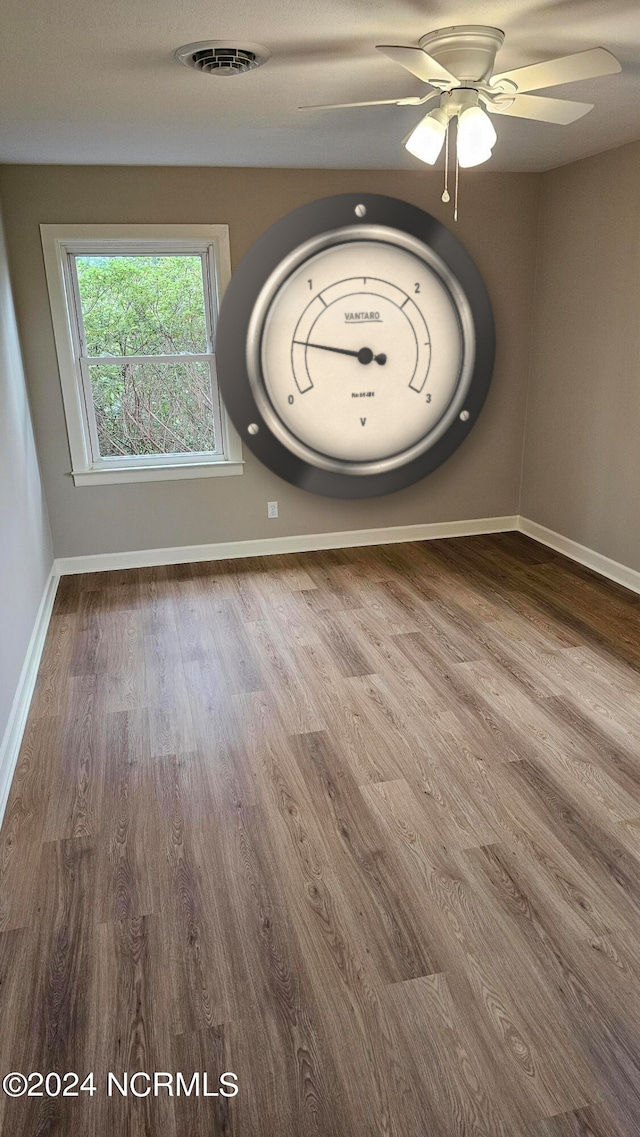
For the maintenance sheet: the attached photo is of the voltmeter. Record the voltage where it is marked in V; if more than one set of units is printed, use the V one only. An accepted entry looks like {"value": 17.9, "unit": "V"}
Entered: {"value": 0.5, "unit": "V"}
